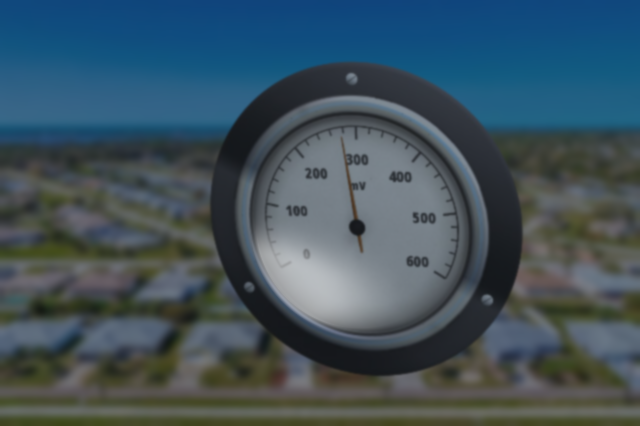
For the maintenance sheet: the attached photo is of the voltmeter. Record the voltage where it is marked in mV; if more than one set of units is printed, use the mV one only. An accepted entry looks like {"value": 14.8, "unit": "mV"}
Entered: {"value": 280, "unit": "mV"}
